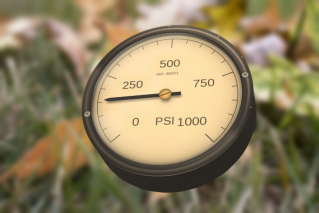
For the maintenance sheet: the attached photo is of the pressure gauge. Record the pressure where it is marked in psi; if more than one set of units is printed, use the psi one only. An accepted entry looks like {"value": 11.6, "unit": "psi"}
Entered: {"value": 150, "unit": "psi"}
